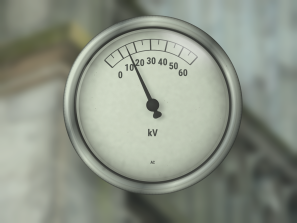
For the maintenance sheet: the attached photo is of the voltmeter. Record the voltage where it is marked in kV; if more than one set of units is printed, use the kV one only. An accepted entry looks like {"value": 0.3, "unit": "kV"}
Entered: {"value": 15, "unit": "kV"}
